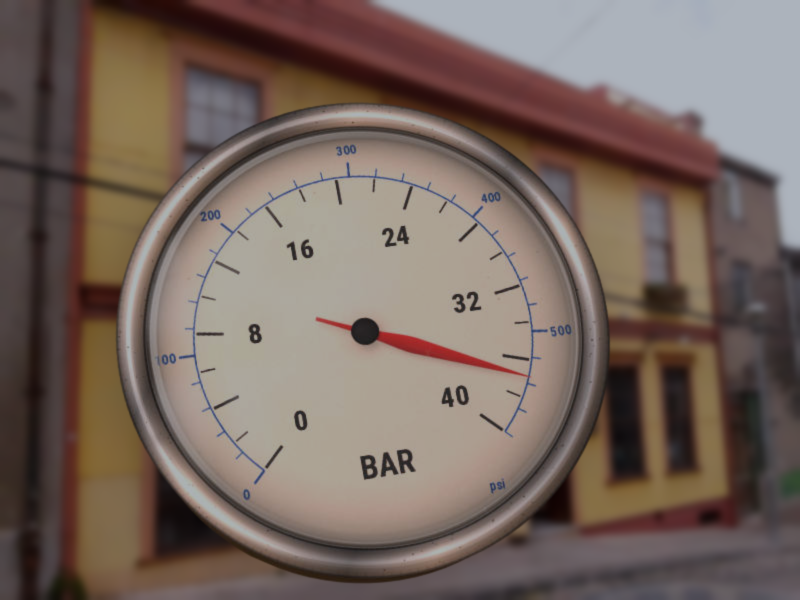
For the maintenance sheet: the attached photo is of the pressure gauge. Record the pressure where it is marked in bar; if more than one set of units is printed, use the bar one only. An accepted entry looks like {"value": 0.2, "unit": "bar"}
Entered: {"value": 37, "unit": "bar"}
